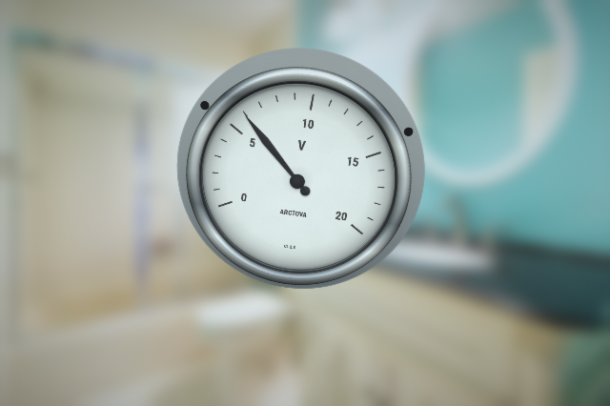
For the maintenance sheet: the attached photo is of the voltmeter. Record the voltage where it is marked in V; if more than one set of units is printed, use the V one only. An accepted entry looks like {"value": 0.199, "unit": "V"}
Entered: {"value": 6, "unit": "V"}
